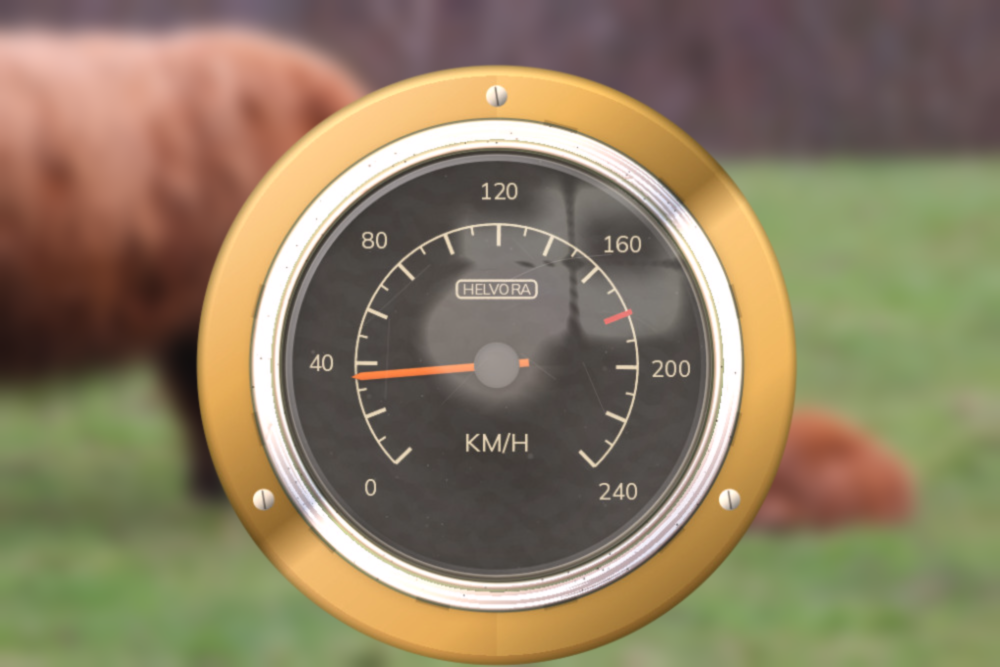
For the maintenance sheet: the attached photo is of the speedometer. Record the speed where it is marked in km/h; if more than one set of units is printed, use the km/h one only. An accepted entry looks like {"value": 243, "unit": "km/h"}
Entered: {"value": 35, "unit": "km/h"}
